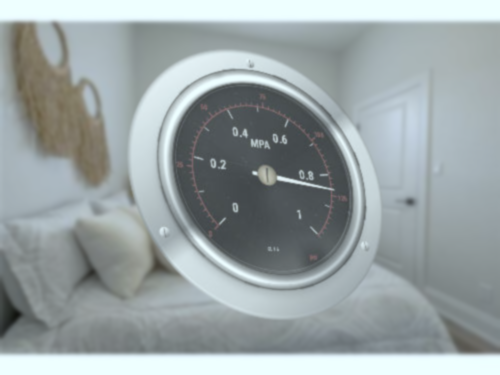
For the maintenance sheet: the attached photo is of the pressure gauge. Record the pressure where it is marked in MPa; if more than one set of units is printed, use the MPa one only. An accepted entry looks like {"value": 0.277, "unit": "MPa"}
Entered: {"value": 0.85, "unit": "MPa"}
